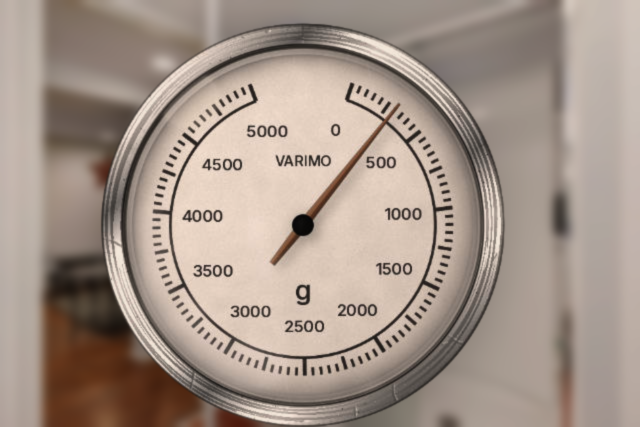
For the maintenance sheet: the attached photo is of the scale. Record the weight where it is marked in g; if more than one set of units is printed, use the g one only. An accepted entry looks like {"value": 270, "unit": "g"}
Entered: {"value": 300, "unit": "g"}
